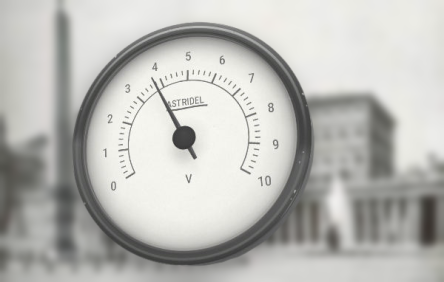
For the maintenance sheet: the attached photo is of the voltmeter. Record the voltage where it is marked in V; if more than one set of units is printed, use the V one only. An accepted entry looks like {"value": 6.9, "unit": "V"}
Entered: {"value": 3.8, "unit": "V"}
